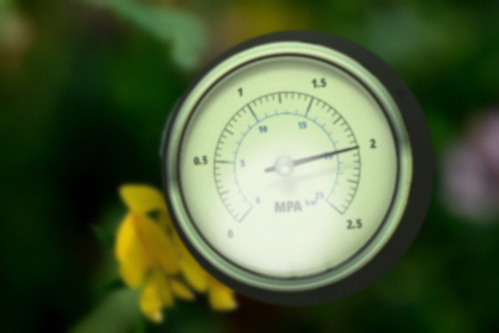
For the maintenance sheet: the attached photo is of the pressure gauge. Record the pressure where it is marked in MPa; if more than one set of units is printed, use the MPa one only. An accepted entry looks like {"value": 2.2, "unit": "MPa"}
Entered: {"value": 2, "unit": "MPa"}
